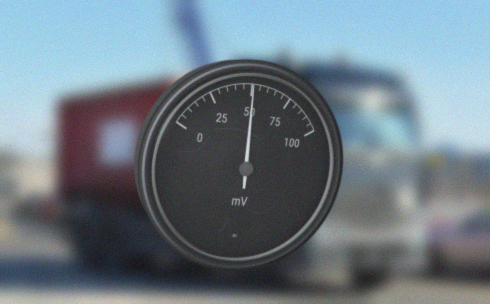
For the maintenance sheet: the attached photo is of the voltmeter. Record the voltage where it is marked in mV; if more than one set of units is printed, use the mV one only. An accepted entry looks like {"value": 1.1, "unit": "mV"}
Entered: {"value": 50, "unit": "mV"}
